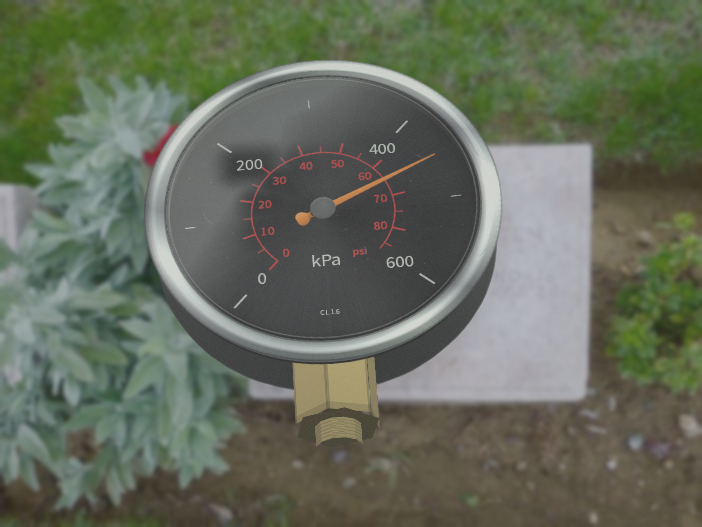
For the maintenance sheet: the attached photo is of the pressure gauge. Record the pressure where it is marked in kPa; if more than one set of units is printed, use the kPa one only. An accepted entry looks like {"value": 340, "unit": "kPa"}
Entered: {"value": 450, "unit": "kPa"}
